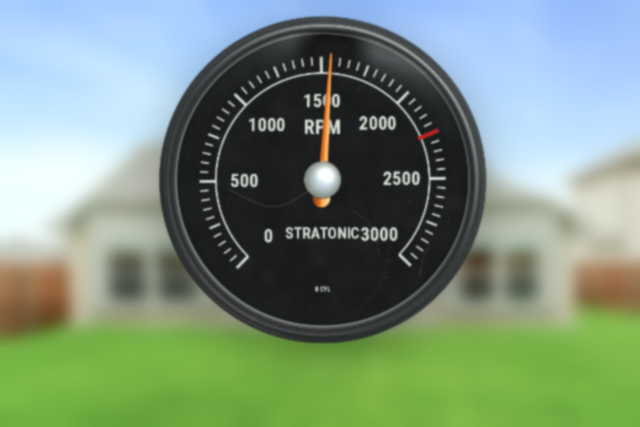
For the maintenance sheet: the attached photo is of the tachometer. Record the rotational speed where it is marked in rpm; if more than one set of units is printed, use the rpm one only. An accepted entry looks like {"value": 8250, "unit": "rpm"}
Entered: {"value": 1550, "unit": "rpm"}
